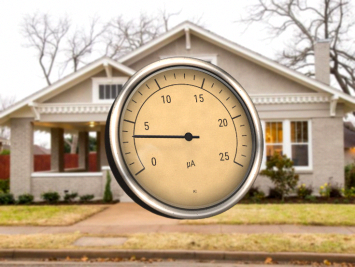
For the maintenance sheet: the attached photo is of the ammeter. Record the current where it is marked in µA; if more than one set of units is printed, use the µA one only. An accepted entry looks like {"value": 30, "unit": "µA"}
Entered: {"value": 3.5, "unit": "µA"}
